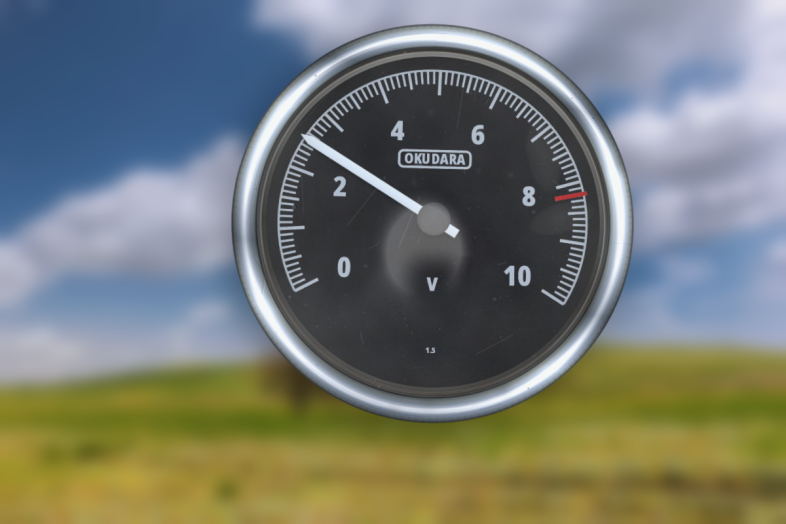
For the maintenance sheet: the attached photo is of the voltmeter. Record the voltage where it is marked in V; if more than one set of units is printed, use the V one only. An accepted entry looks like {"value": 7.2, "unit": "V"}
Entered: {"value": 2.5, "unit": "V"}
